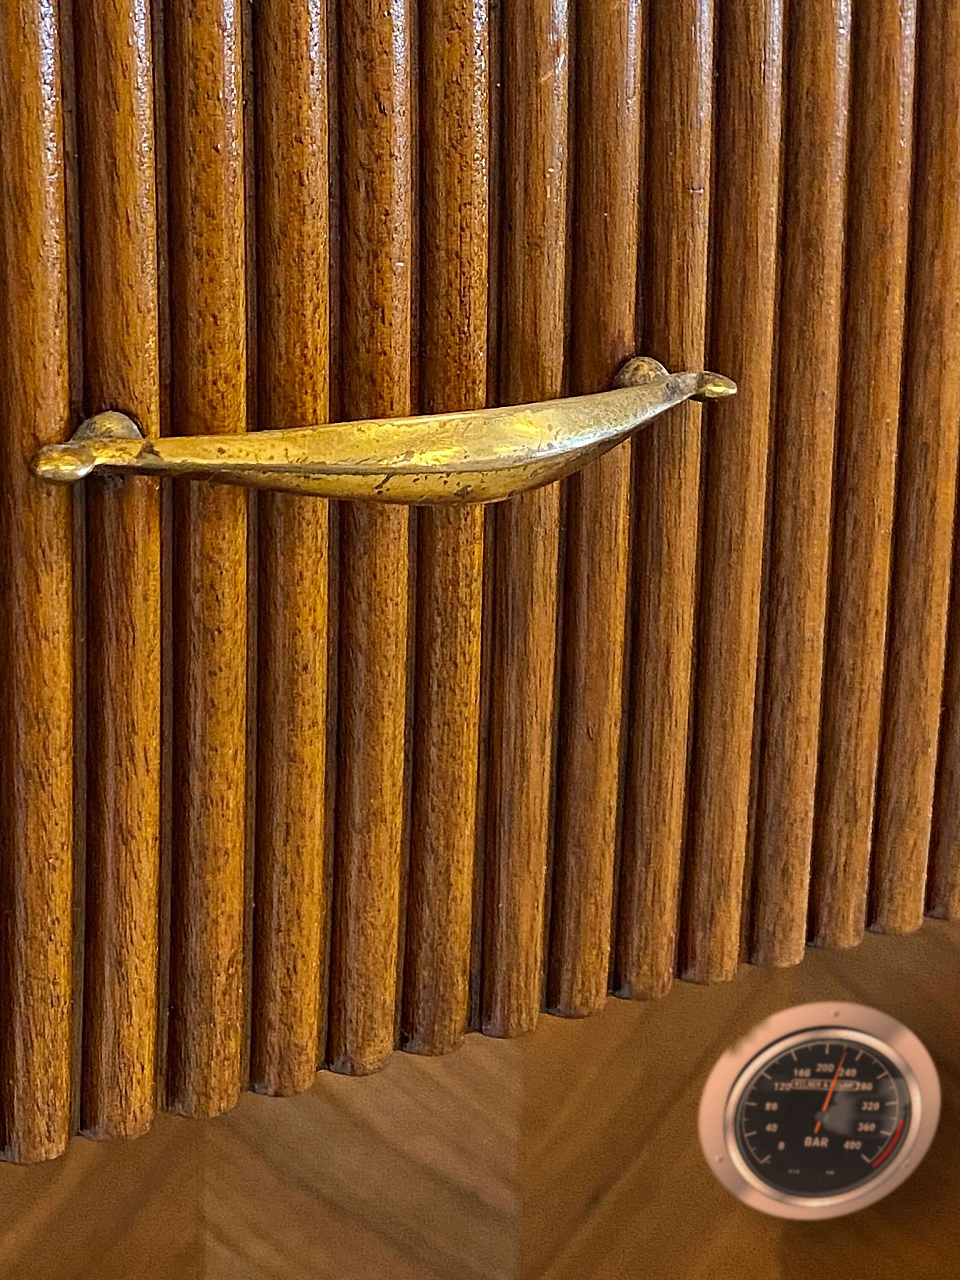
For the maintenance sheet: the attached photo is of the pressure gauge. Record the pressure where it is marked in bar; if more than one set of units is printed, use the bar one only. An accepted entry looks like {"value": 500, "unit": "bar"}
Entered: {"value": 220, "unit": "bar"}
